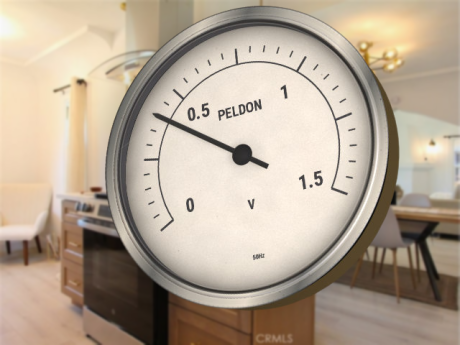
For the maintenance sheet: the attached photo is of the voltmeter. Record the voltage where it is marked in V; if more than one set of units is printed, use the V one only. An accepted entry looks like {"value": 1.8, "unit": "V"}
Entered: {"value": 0.4, "unit": "V"}
